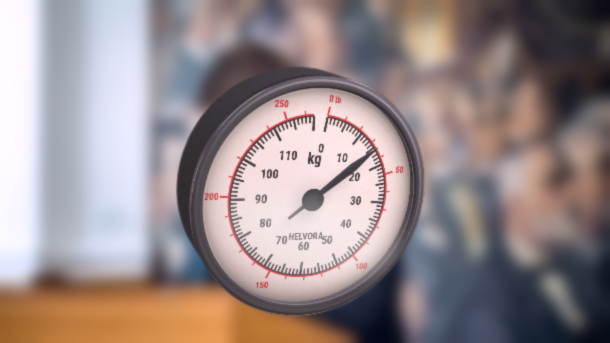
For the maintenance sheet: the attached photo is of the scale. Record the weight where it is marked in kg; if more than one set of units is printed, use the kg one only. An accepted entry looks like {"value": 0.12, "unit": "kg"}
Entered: {"value": 15, "unit": "kg"}
